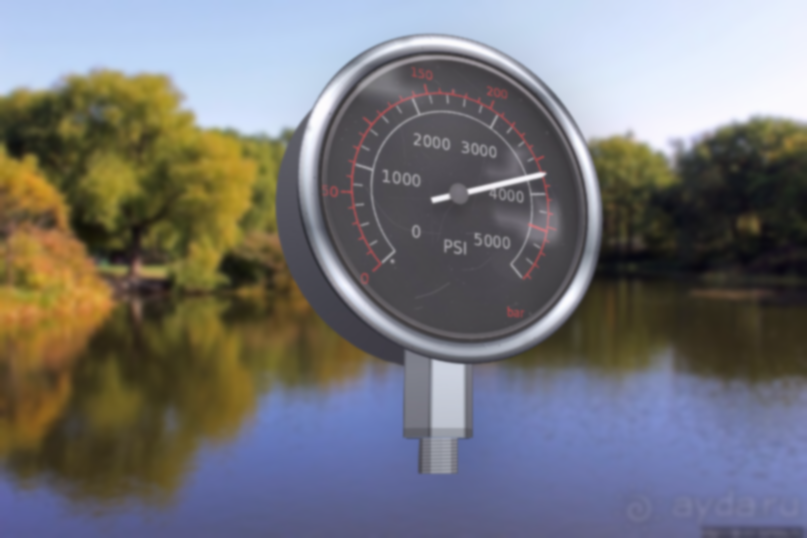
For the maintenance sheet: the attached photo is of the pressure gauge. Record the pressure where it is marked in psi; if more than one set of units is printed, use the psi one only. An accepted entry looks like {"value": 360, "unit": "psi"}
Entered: {"value": 3800, "unit": "psi"}
